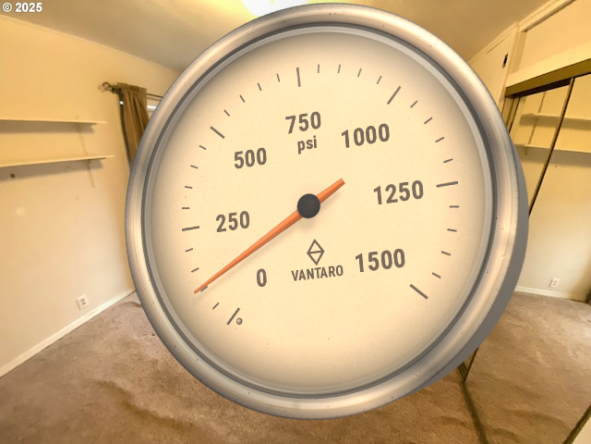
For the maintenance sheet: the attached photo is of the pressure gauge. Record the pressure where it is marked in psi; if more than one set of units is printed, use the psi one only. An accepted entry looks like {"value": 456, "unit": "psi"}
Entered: {"value": 100, "unit": "psi"}
